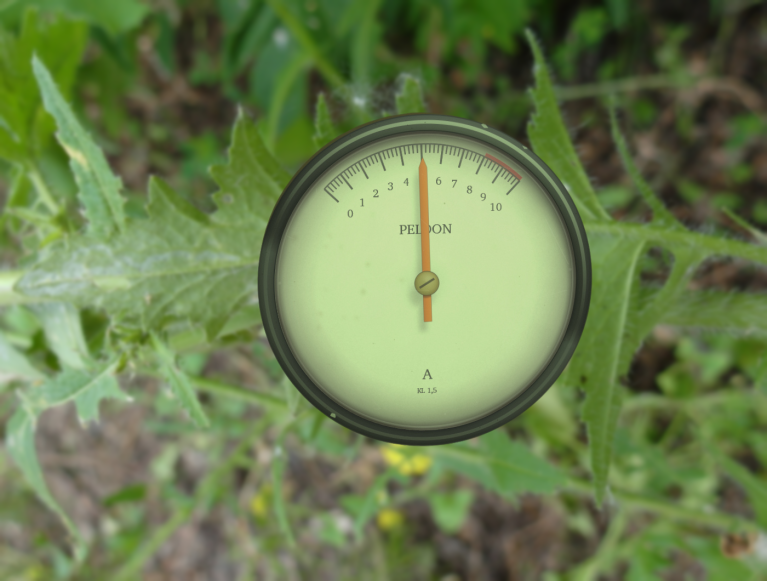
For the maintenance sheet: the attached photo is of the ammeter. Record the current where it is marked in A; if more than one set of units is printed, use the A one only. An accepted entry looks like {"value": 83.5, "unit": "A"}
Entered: {"value": 5, "unit": "A"}
